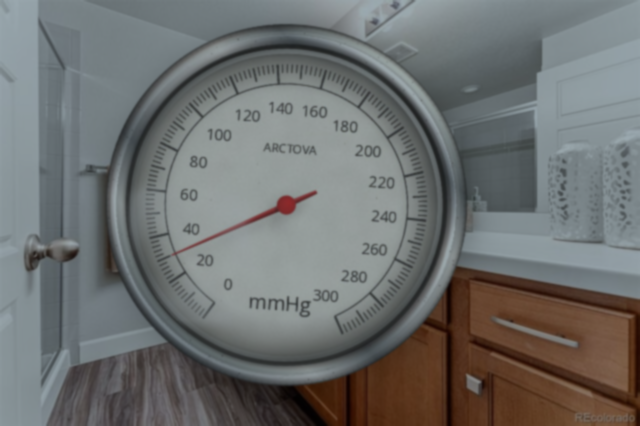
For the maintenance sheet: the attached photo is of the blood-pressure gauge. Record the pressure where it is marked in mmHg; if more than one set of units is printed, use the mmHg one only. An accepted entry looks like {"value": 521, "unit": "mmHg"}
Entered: {"value": 30, "unit": "mmHg"}
